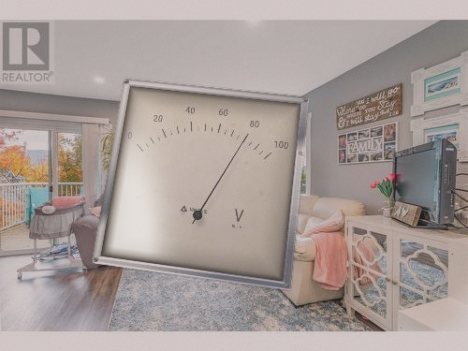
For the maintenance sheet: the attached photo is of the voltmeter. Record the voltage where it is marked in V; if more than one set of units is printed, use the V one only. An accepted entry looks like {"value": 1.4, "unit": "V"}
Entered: {"value": 80, "unit": "V"}
